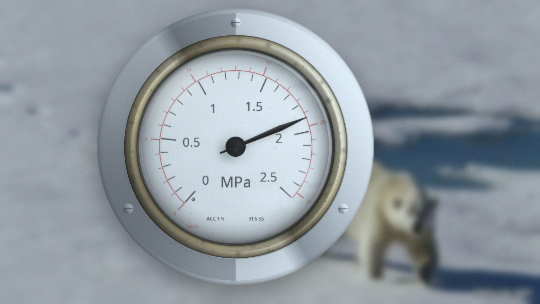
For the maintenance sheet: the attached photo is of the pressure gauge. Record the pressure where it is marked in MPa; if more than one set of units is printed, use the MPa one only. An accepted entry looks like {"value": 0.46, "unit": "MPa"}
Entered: {"value": 1.9, "unit": "MPa"}
